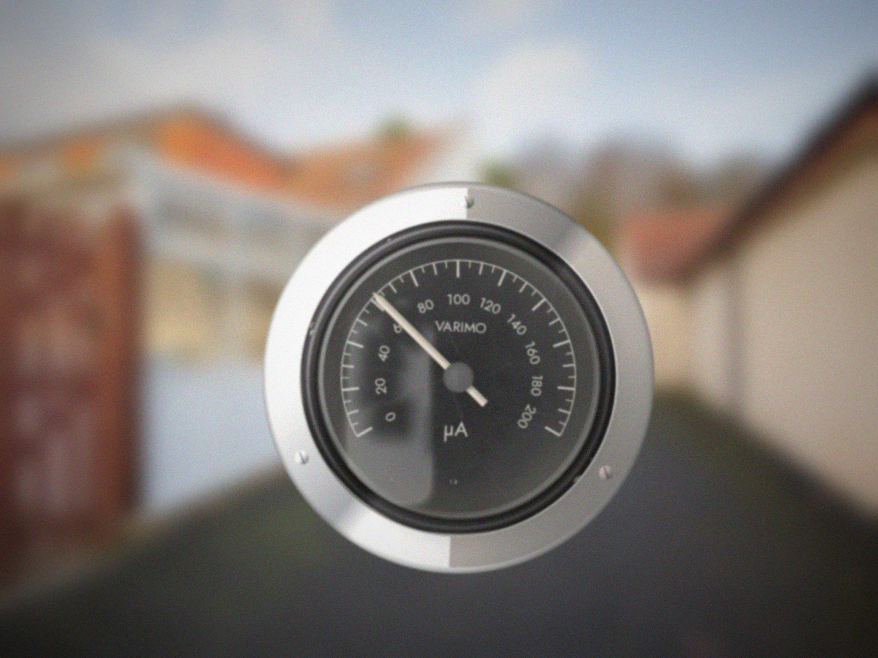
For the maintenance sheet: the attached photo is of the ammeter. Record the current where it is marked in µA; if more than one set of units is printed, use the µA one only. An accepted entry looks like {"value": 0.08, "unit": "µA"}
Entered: {"value": 62.5, "unit": "µA"}
